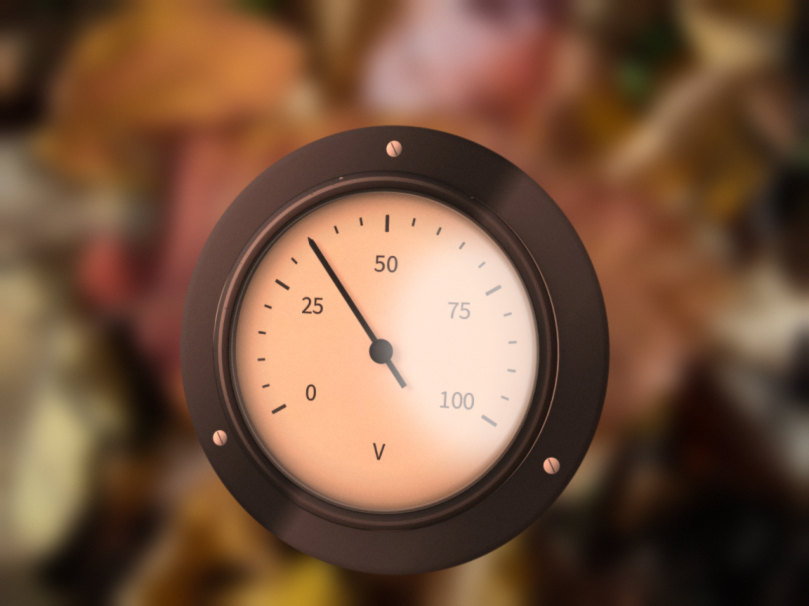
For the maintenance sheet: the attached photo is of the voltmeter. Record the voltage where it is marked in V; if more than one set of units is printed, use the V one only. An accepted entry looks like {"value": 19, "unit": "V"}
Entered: {"value": 35, "unit": "V"}
